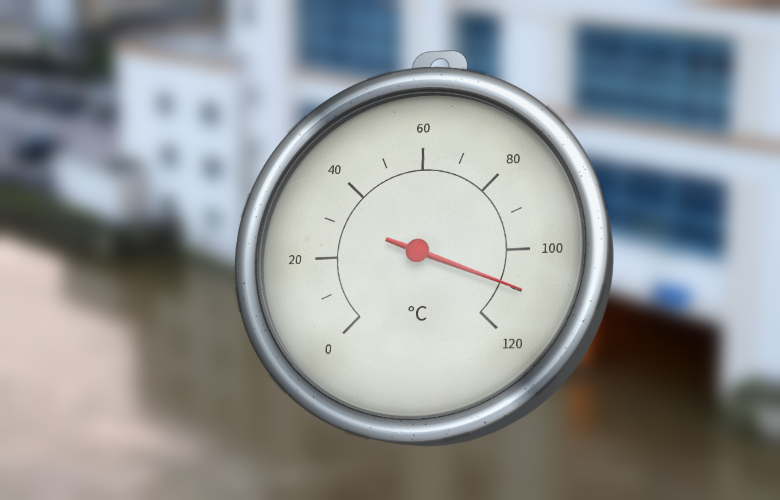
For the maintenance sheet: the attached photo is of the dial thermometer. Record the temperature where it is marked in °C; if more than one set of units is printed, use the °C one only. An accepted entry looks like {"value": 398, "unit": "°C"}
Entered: {"value": 110, "unit": "°C"}
